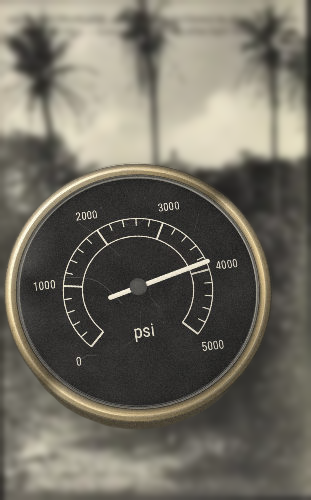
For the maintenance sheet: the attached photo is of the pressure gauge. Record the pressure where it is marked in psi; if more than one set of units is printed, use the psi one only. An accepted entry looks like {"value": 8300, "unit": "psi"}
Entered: {"value": 3900, "unit": "psi"}
